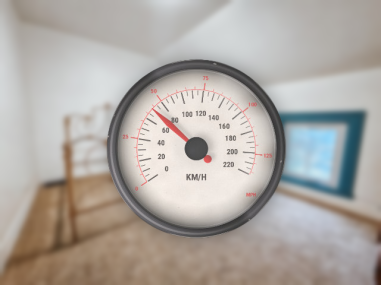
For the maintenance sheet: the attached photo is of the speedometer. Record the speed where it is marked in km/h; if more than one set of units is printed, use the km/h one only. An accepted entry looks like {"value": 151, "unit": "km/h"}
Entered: {"value": 70, "unit": "km/h"}
